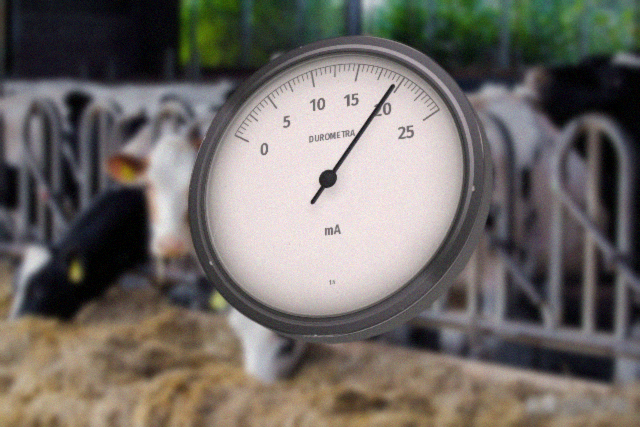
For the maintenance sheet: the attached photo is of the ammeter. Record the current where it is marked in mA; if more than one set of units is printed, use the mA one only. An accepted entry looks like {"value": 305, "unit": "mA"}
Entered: {"value": 20, "unit": "mA"}
